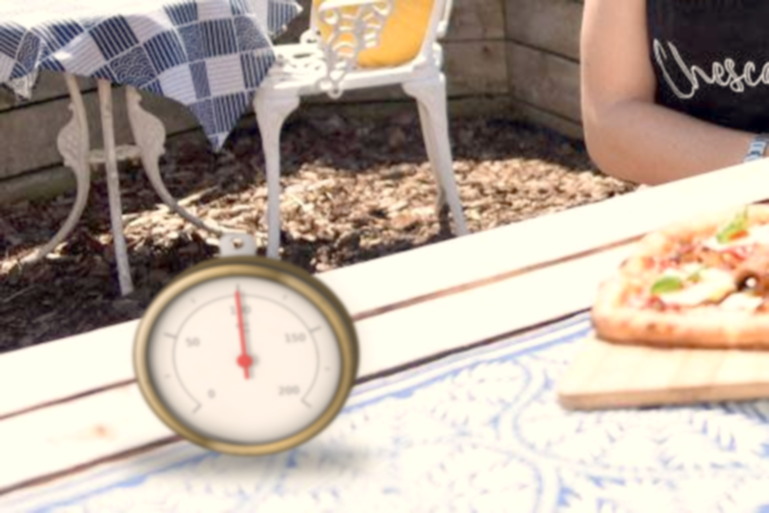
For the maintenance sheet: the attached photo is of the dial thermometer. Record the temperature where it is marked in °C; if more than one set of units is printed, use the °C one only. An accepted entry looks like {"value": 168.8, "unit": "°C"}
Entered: {"value": 100, "unit": "°C"}
